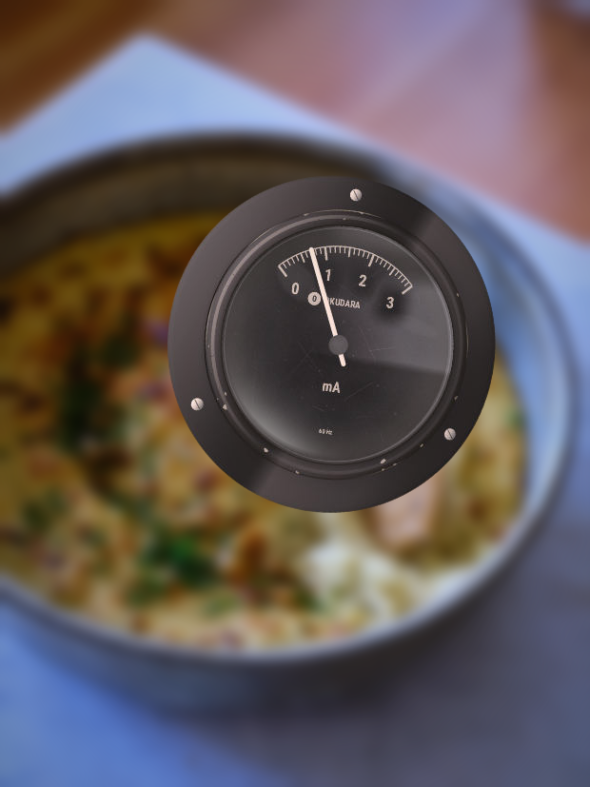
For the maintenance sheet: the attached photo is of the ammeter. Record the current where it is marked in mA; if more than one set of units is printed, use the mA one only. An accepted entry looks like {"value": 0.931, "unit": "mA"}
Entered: {"value": 0.7, "unit": "mA"}
